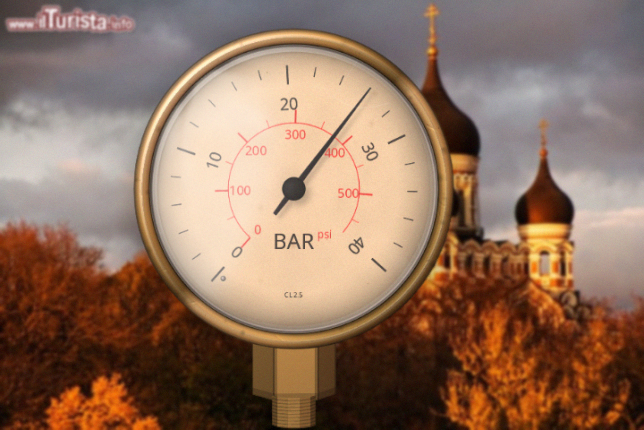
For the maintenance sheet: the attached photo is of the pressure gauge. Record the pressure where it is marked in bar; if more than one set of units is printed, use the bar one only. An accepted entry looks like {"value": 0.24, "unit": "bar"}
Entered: {"value": 26, "unit": "bar"}
